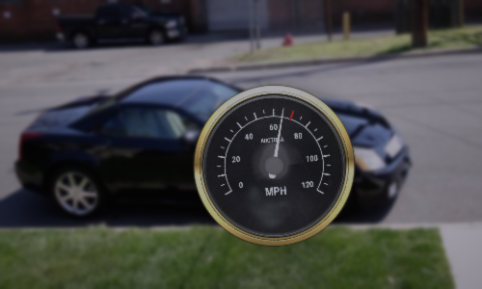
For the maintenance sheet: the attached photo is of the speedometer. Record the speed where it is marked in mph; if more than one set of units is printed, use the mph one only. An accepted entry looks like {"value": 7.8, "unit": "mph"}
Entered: {"value": 65, "unit": "mph"}
